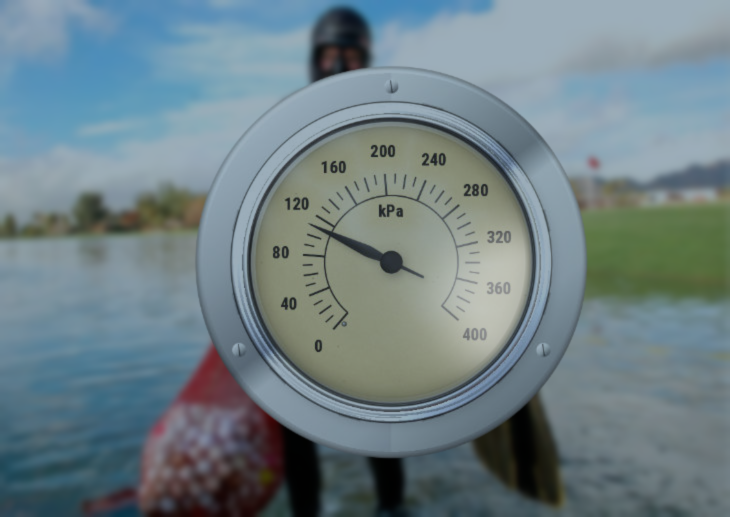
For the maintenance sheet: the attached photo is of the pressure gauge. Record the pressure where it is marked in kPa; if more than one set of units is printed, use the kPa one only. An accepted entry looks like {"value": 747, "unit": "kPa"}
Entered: {"value": 110, "unit": "kPa"}
